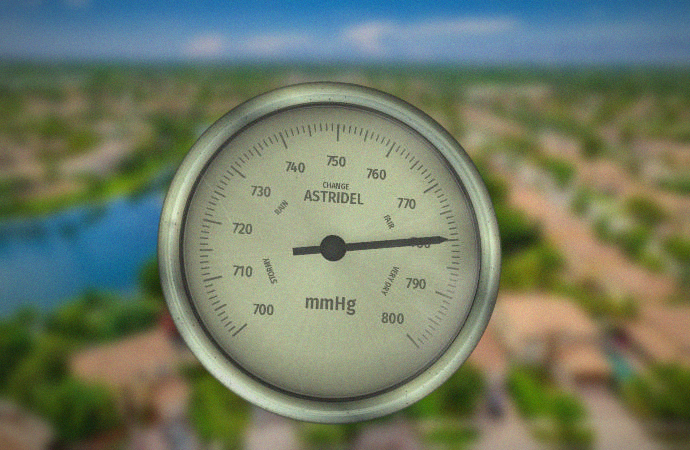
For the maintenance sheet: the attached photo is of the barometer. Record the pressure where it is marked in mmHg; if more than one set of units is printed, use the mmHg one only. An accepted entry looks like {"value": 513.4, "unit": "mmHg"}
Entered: {"value": 780, "unit": "mmHg"}
